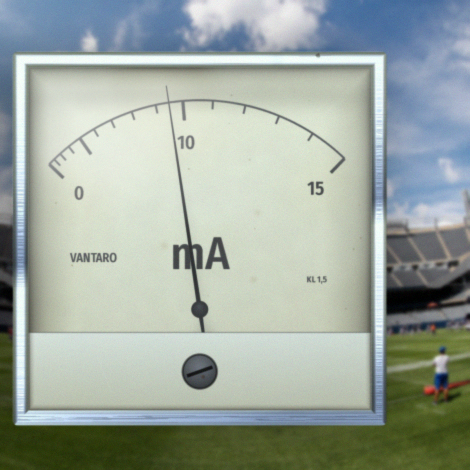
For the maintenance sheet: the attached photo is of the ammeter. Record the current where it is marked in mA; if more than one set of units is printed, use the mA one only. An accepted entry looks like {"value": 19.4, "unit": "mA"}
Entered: {"value": 9.5, "unit": "mA"}
